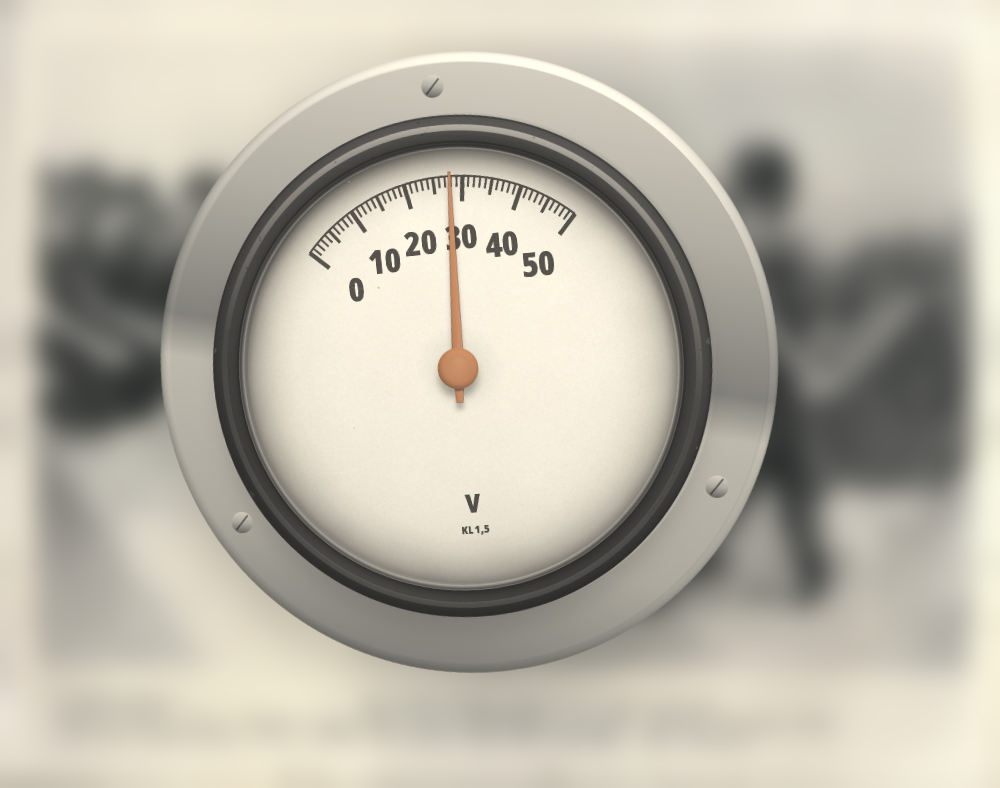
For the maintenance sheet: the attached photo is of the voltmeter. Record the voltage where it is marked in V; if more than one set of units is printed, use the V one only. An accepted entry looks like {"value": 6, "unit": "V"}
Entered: {"value": 28, "unit": "V"}
